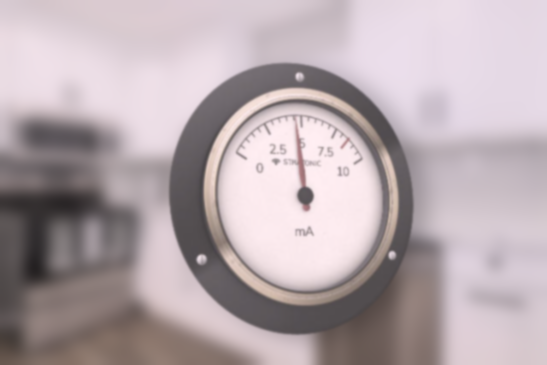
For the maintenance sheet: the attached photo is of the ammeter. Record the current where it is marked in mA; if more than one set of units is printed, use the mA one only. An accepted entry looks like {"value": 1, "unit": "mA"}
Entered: {"value": 4.5, "unit": "mA"}
